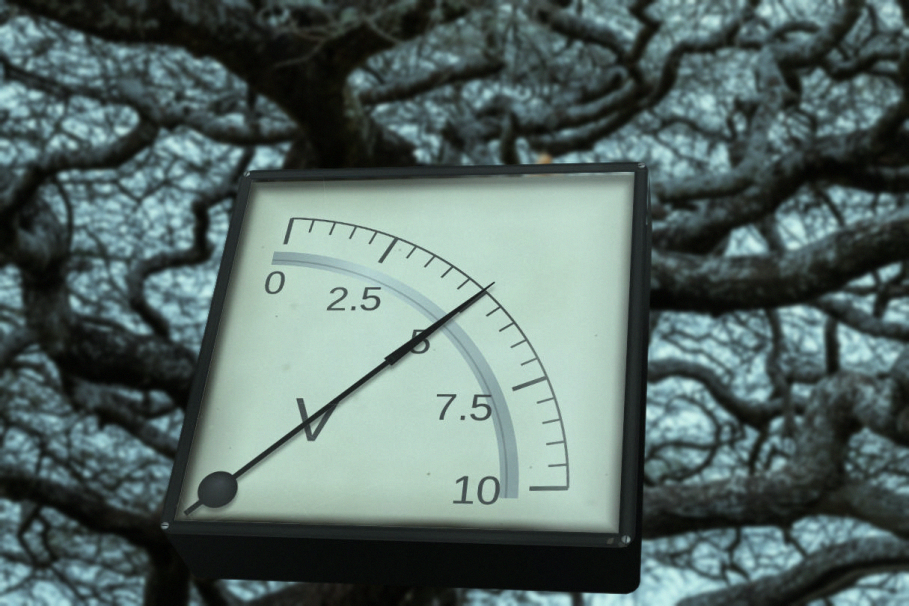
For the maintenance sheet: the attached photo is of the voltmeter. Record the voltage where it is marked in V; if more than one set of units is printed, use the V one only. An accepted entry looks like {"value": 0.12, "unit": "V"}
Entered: {"value": 5, "unit": "V"}
